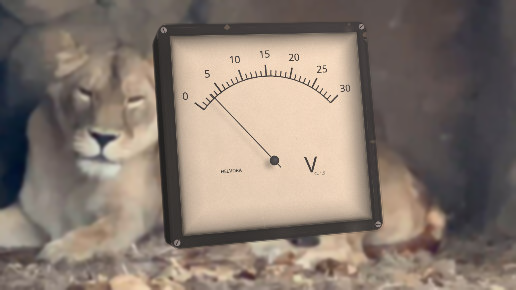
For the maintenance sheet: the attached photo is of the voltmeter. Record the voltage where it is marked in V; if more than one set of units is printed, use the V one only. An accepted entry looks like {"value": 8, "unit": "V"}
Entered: {"value": 3, "unit": "V"}
